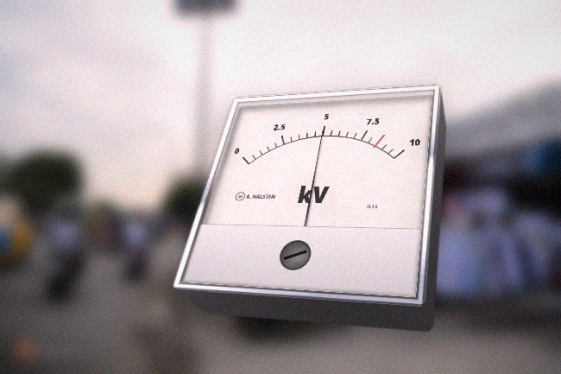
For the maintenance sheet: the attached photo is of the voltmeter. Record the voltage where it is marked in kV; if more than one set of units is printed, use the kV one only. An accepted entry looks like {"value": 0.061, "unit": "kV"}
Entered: {"value": 5, "unit": "kV"}
